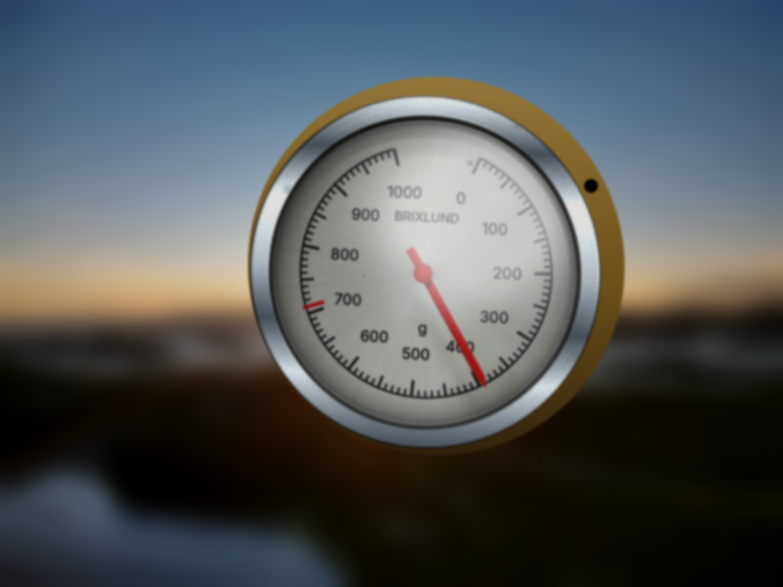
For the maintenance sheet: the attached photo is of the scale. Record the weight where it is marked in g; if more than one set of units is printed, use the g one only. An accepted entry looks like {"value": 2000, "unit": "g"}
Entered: {"value": 390, "unit": "g"}
